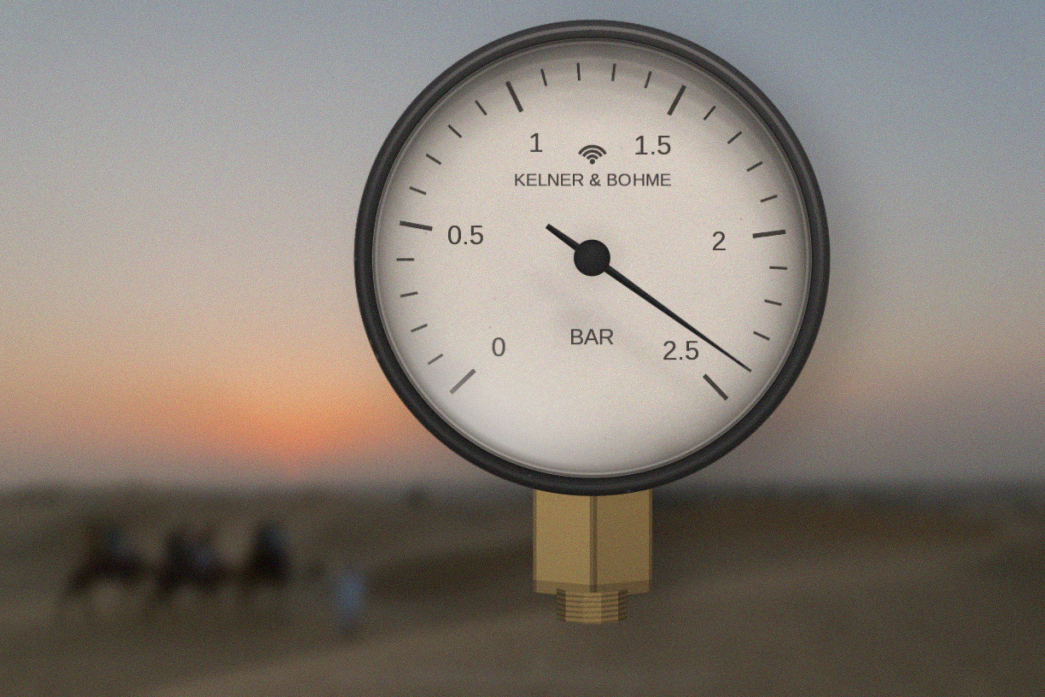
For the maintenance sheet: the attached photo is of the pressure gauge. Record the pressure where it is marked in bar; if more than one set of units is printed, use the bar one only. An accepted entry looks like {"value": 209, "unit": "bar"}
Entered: {"value": 2.4, "unit": "bar"}
